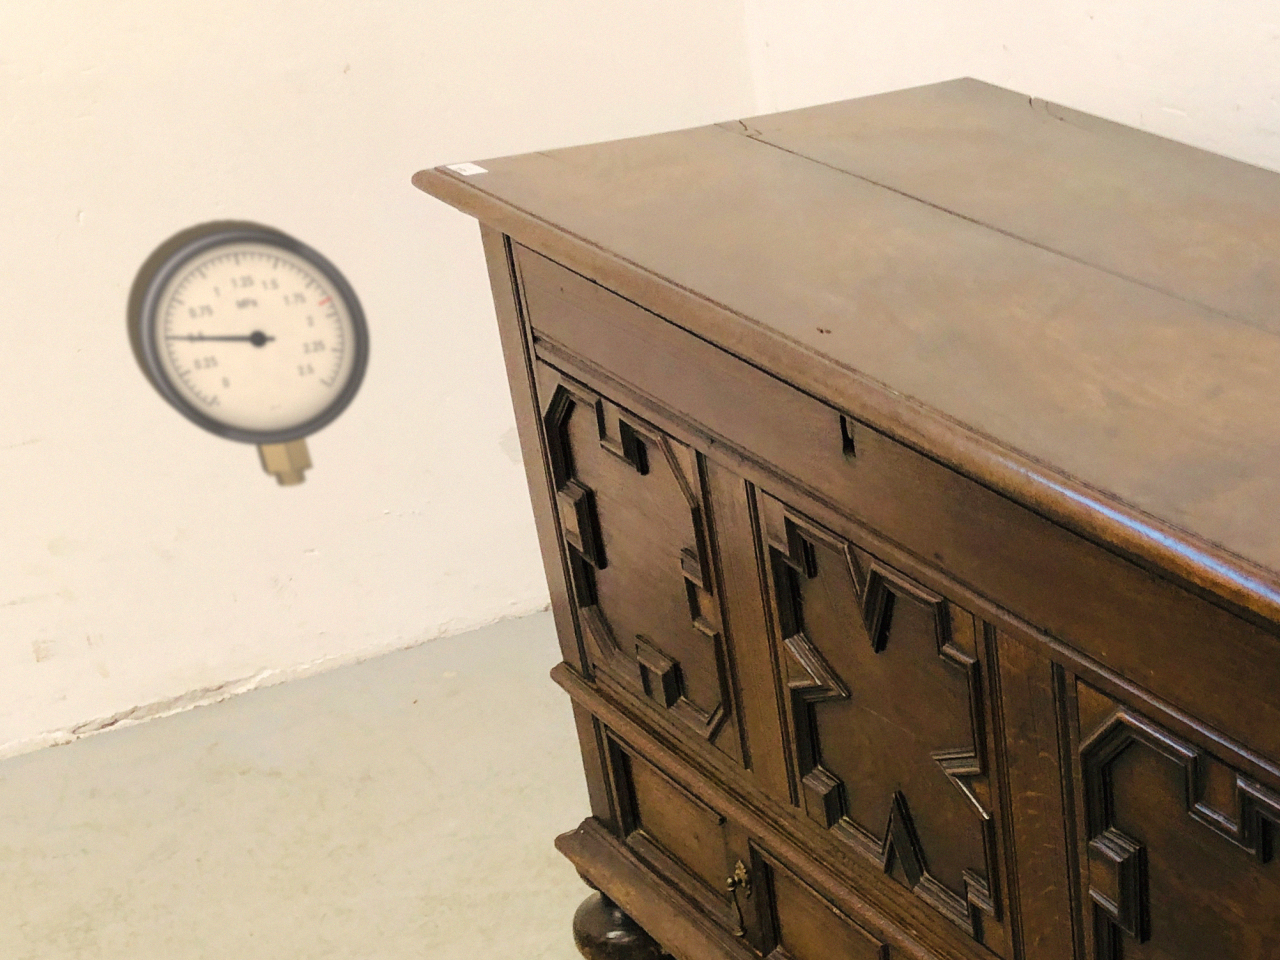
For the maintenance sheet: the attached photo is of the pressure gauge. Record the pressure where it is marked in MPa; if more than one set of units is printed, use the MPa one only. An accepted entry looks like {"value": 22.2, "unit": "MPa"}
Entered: {"value": 0.5, "unit": "MPa"}
